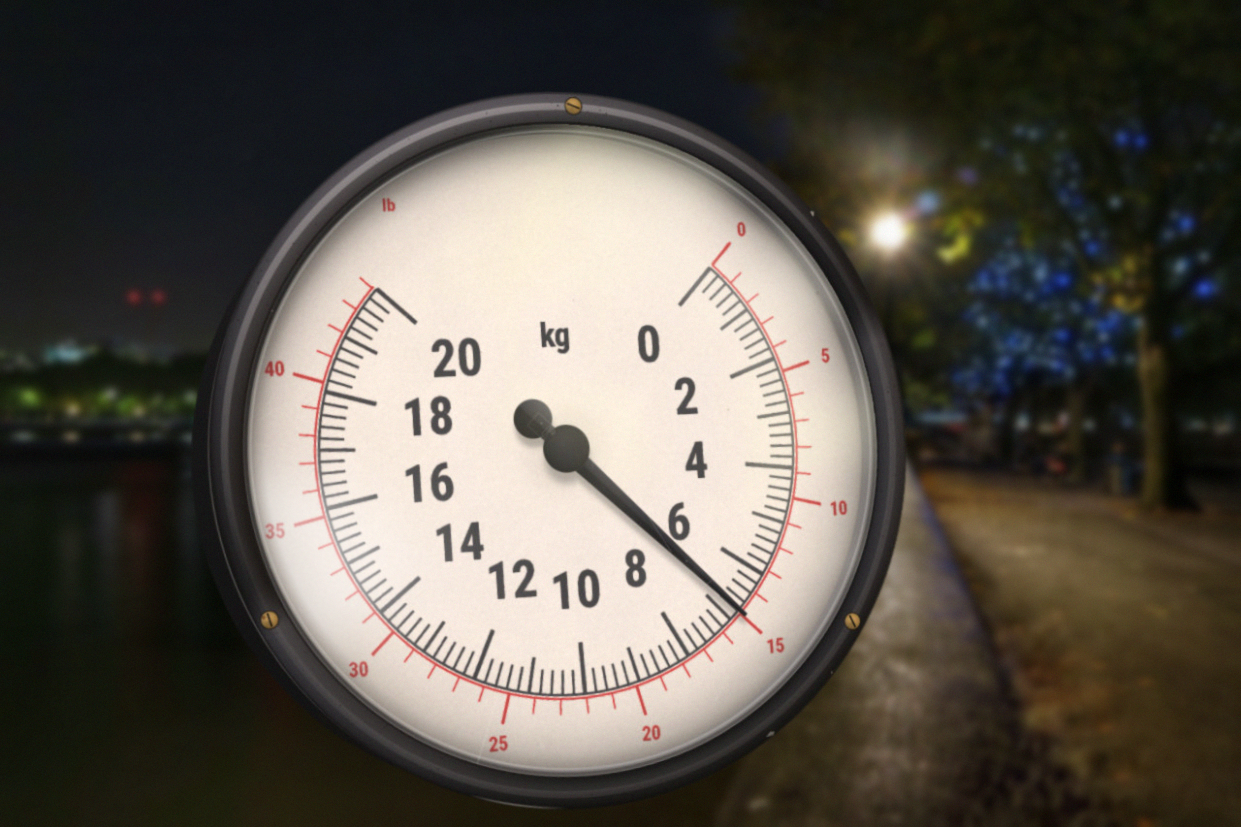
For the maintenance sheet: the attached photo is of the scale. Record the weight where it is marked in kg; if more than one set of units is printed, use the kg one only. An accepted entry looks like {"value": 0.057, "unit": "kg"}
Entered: {"value": 6.8, "unit": "kg"}
